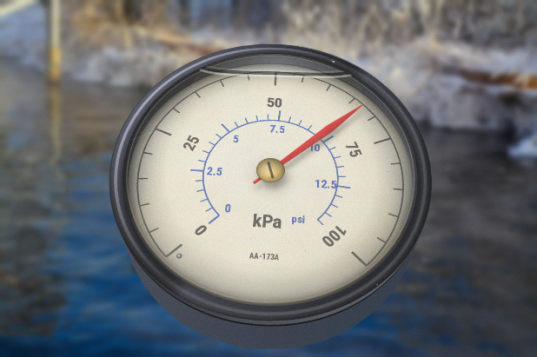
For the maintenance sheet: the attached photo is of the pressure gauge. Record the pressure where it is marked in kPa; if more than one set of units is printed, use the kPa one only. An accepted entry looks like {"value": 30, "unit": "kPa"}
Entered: {"value": 67.5, "unit": "kPa"}
